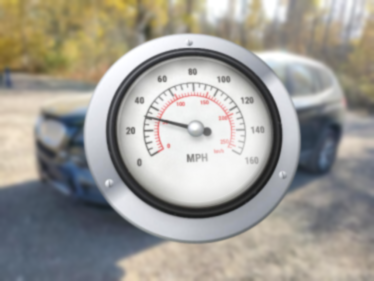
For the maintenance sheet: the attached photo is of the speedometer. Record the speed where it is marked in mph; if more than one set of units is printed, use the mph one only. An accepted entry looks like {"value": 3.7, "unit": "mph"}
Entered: {"value": 30, "unit": "mph"}
